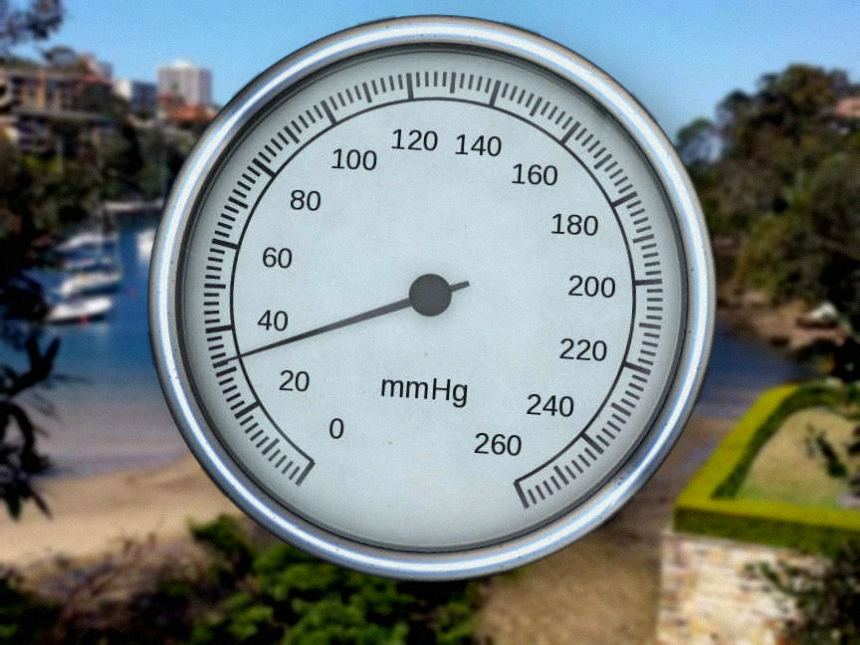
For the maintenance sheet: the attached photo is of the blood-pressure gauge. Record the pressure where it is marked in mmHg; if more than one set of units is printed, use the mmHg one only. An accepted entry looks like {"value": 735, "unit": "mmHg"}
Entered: {"value": 32, "unit": "mmHg"}
